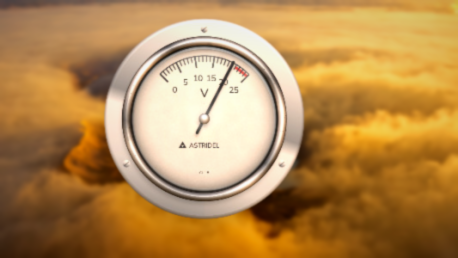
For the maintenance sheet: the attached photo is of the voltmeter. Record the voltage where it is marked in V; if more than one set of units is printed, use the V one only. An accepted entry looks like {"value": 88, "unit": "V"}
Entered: {"value": 20, "unit": "V"}
